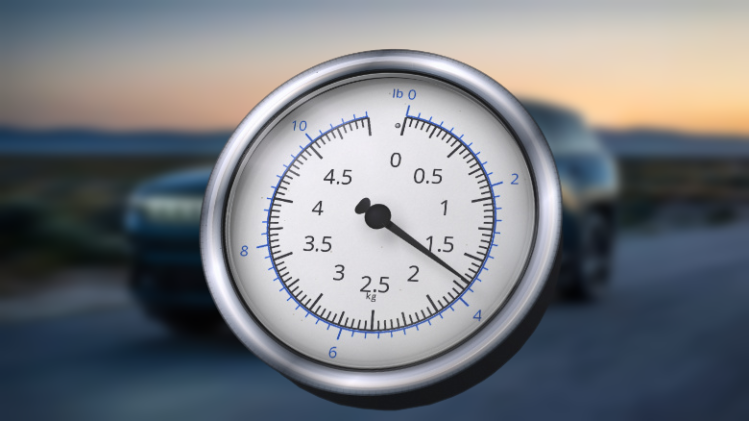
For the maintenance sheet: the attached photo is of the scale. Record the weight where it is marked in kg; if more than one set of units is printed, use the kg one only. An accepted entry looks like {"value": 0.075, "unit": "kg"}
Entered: {"value": 1.7, "unit": "kg"}
